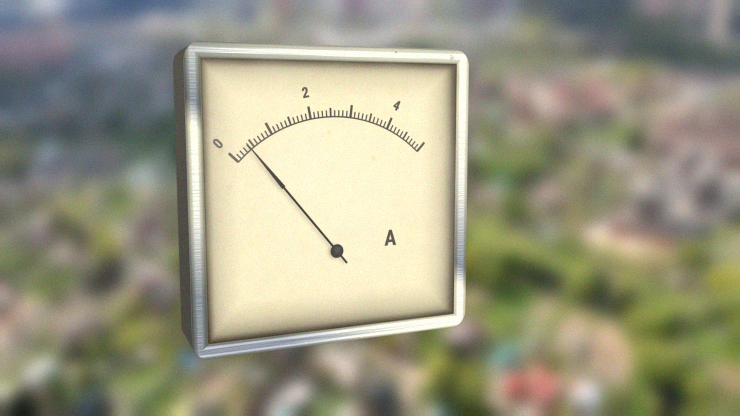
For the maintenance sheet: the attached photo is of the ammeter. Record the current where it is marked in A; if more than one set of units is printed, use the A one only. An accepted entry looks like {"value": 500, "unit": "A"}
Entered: {"value": 0.4, "unit": "A"}
